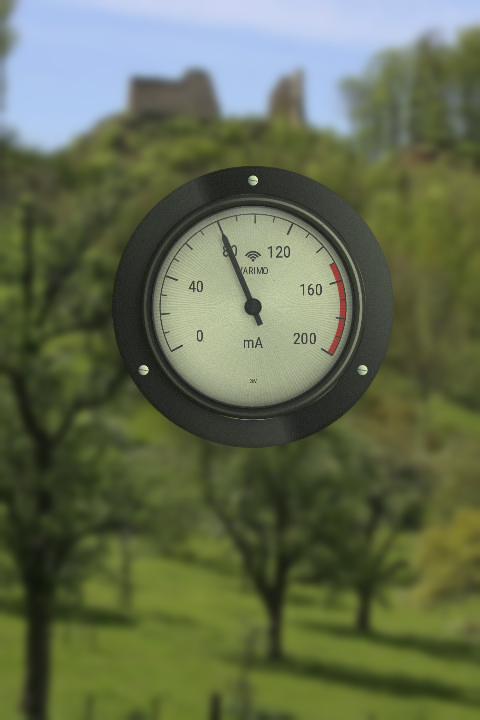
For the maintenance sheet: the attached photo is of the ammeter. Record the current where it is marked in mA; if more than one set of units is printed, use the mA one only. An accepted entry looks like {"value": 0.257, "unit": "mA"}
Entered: {"value": 80, "unit": "mA"}
